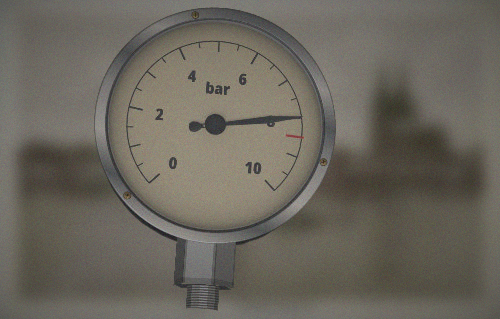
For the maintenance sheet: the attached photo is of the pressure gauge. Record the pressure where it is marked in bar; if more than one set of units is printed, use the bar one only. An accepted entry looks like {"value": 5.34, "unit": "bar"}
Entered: {"value": 8, "unit": "bar"}
